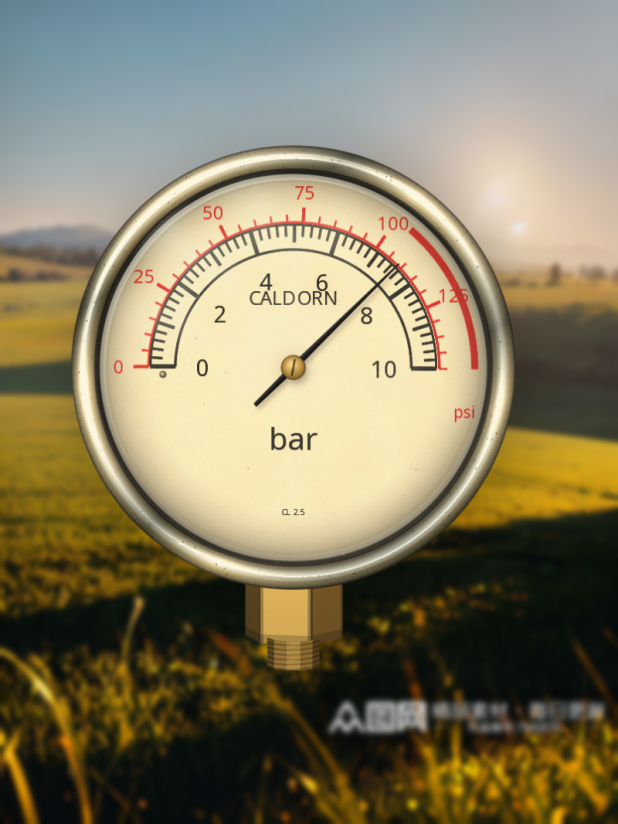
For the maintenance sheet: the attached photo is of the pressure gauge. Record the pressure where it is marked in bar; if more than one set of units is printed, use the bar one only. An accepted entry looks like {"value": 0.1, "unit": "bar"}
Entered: {"value": 7.5, "unit": "bar"}
